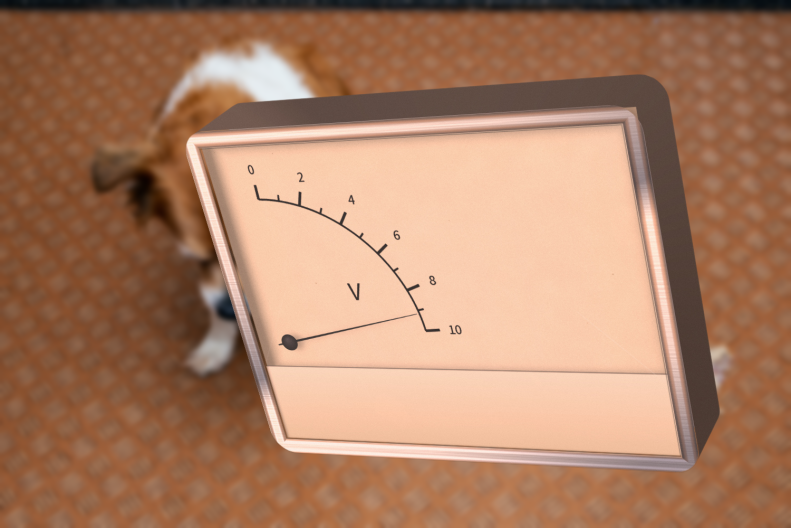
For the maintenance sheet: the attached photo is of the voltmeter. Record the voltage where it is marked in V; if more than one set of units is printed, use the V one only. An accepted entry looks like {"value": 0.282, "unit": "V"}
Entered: {"value": 9, "unit": "V"}
